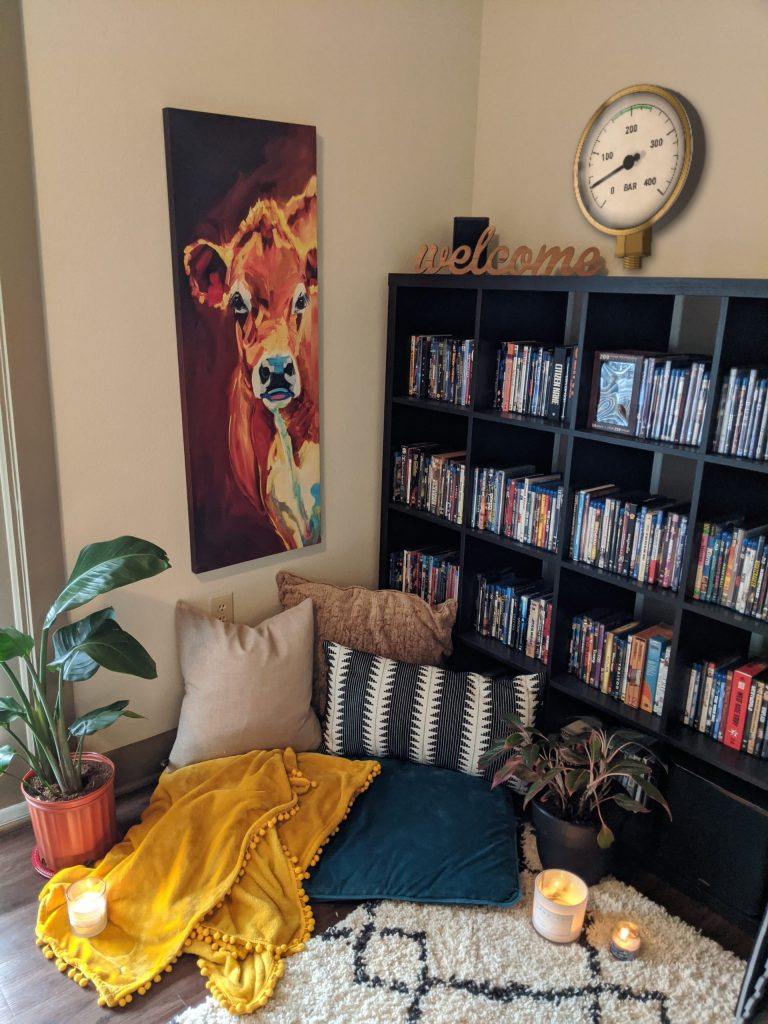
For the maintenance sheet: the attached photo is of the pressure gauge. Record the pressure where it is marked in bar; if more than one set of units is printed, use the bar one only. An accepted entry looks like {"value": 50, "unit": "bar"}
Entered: {"value": 40, "unit": "bar"}
